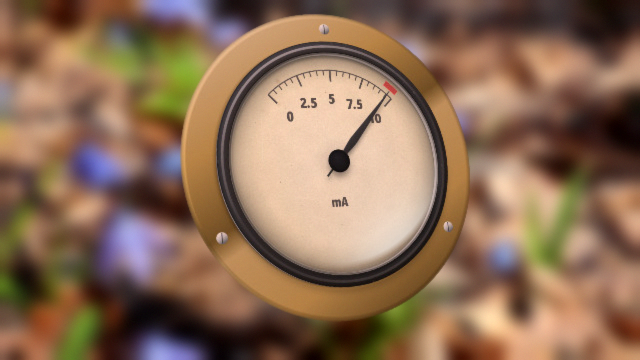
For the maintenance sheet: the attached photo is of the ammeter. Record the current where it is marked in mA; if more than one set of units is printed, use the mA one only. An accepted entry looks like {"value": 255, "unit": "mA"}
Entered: {"value": 9.5, "unit": "mA"}
